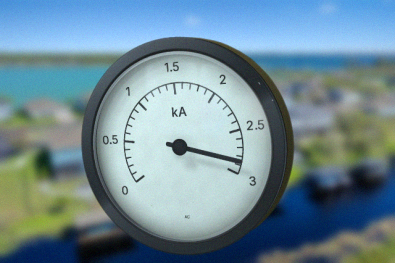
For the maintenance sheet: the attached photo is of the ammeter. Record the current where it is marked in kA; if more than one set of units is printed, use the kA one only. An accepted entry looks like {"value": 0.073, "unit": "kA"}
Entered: {"value": 2.85, "unit": "kA"}
